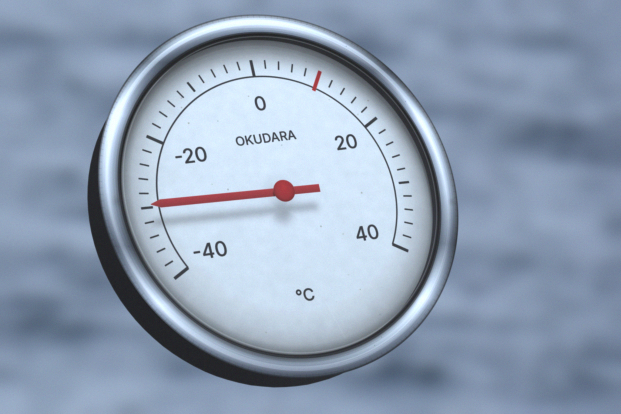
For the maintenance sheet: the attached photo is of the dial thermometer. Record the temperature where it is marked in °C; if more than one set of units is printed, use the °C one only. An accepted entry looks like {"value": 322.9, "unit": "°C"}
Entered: {"value": -30, "unit": "°C"}
